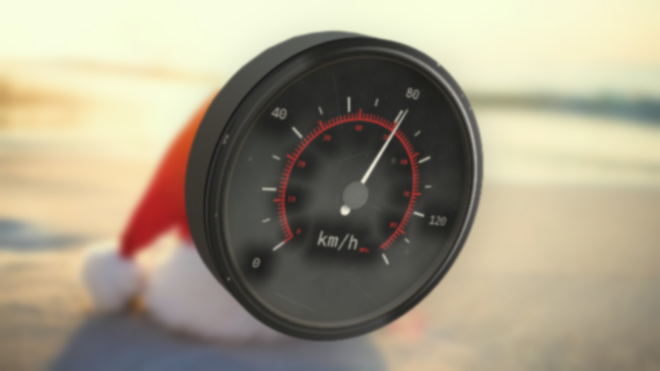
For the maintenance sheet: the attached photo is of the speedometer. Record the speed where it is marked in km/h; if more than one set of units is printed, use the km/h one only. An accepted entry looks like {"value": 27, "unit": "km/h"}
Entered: {"value": 80, "unit": "km/h"}
